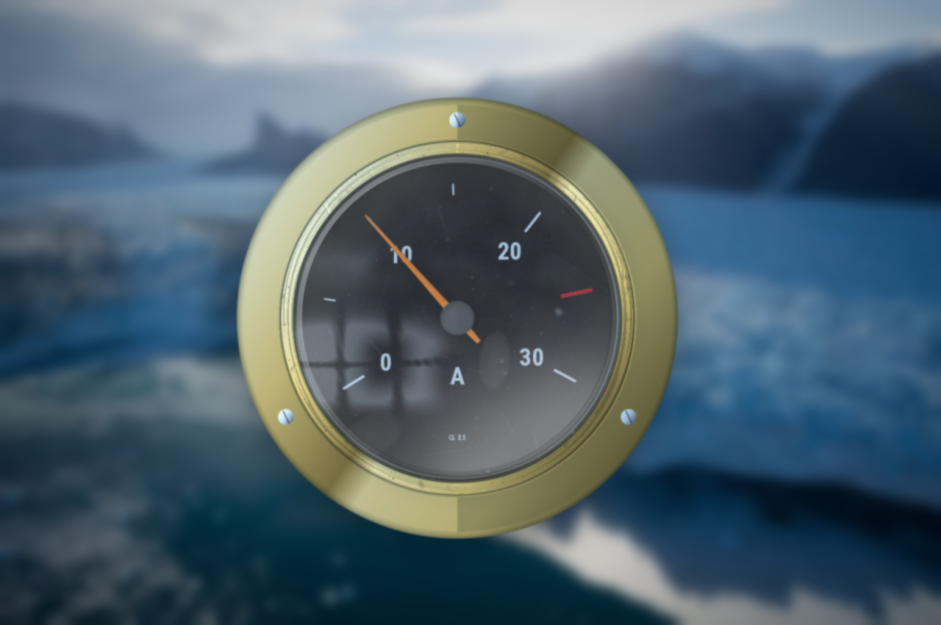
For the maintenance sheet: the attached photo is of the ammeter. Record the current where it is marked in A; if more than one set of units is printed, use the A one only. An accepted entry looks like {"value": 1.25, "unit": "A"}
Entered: {"value": 10, "unit": "A"}
